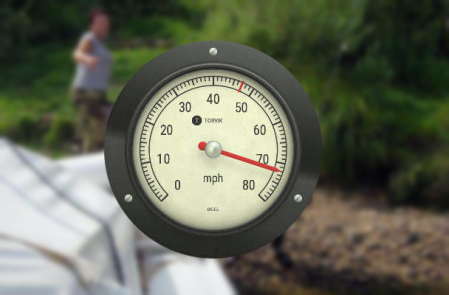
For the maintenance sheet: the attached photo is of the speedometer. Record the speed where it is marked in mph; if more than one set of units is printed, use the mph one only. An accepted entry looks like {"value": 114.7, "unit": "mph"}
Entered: {"value": 72, "unit": "mph"}
